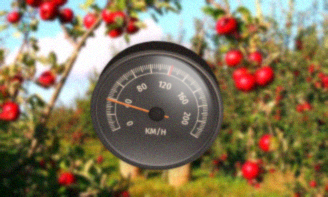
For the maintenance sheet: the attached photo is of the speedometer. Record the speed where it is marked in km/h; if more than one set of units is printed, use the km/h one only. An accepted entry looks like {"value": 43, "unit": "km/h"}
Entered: {"value": 40, "unit": "km/h"}
